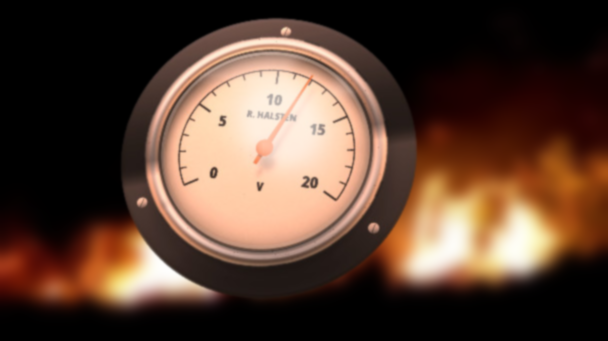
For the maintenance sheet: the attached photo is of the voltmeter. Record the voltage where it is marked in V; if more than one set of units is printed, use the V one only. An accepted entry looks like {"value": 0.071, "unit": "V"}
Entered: {"value": 12, "unit": "V"}
